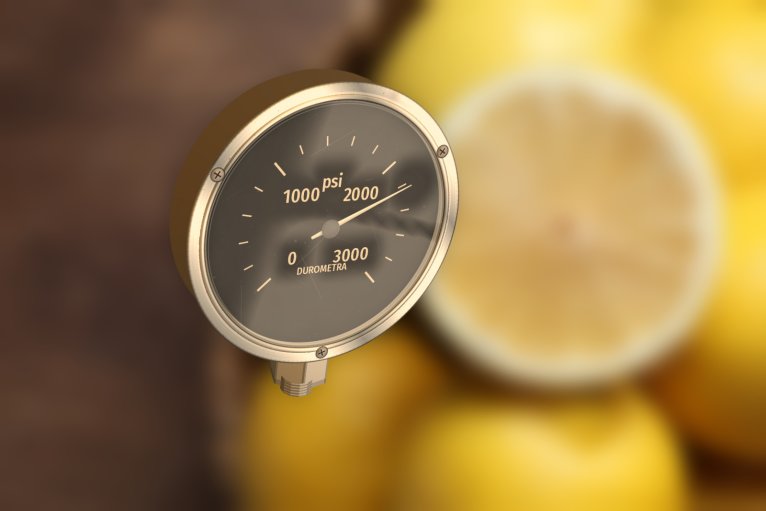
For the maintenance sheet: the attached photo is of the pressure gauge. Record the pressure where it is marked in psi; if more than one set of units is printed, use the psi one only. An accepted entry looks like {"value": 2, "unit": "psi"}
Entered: {"value": 2200, "unit": "psi"}
